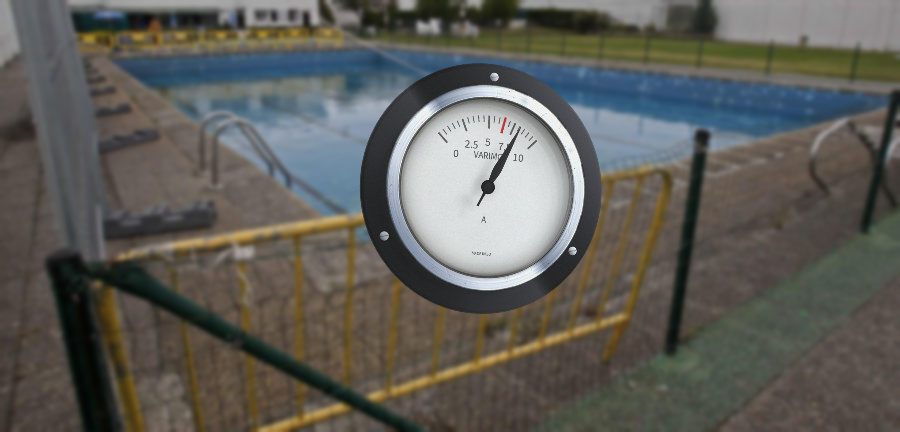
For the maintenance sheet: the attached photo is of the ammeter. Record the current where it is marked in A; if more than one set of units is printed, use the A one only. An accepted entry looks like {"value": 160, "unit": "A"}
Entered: {"value": 8, "unit": "A"}
